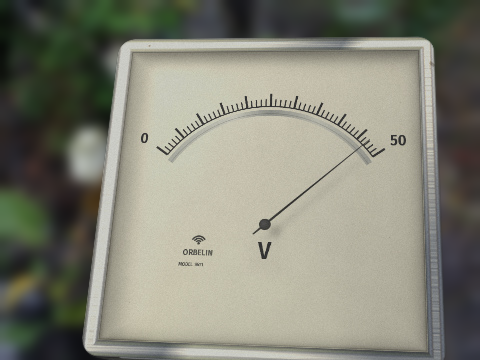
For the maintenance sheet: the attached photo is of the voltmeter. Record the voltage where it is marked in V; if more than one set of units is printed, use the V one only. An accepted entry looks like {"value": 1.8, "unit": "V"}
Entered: {"value": 47, "unit": "V"}
